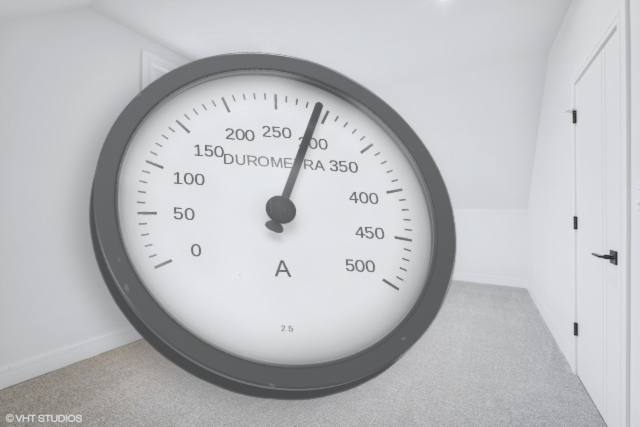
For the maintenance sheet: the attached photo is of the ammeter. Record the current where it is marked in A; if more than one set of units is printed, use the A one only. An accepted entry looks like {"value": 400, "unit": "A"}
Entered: {"value": 290, "unit": "A"}
